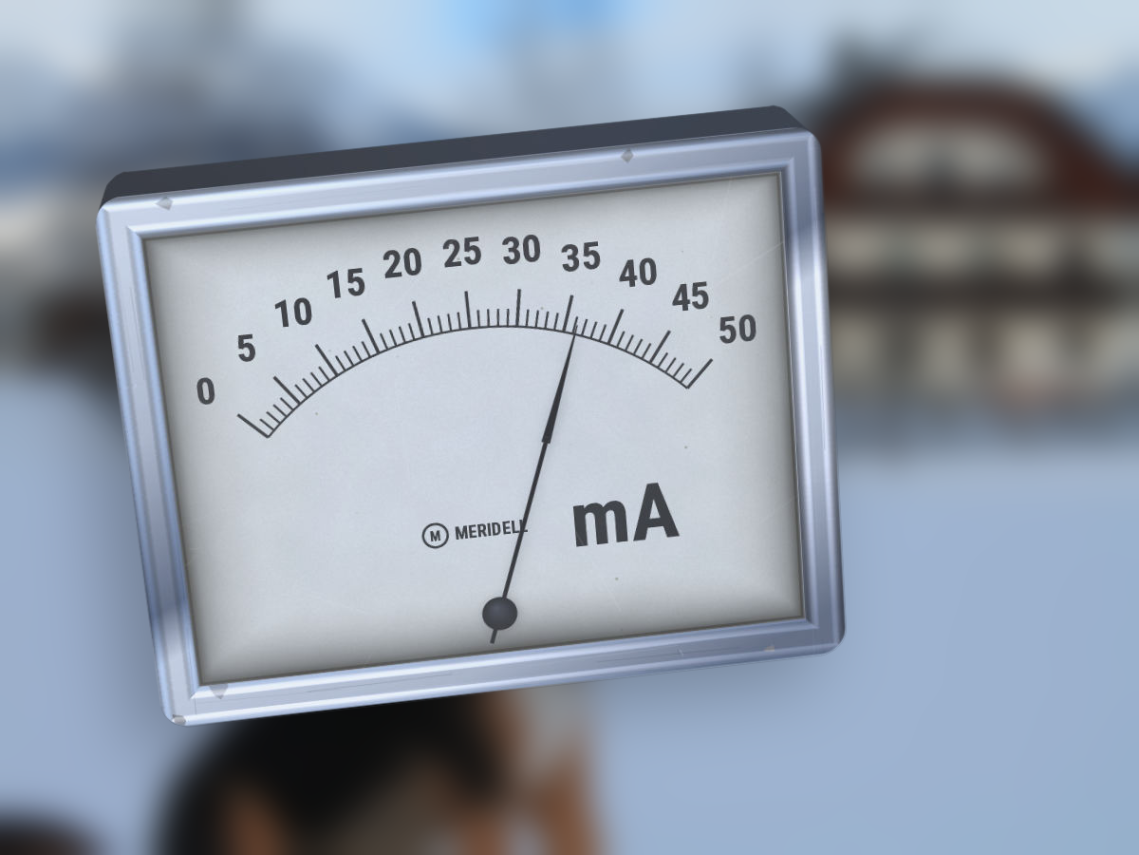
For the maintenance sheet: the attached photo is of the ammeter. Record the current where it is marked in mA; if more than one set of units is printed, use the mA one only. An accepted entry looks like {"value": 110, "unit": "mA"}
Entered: {"value": 36, "unit": "mA"}
